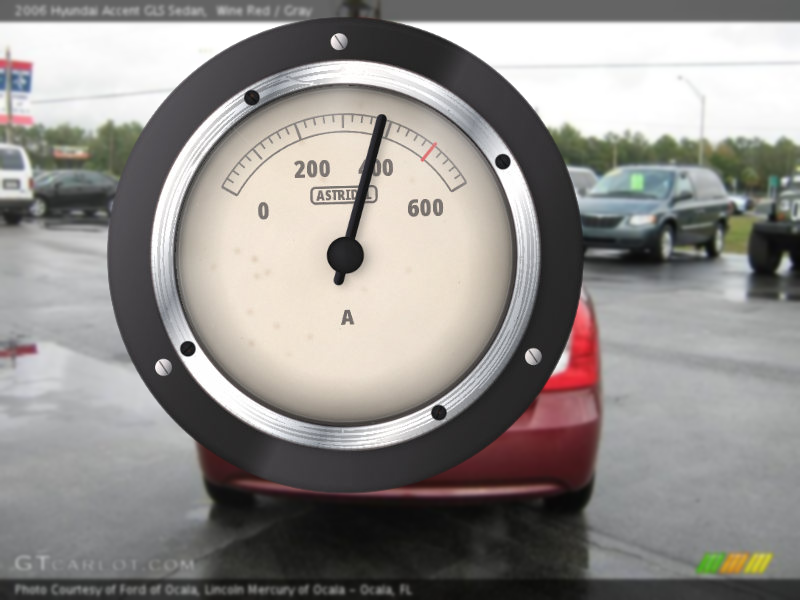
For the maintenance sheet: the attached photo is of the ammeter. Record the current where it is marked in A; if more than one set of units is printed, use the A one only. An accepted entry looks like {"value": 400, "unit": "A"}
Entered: {"value": 380, "unit": "A"}
